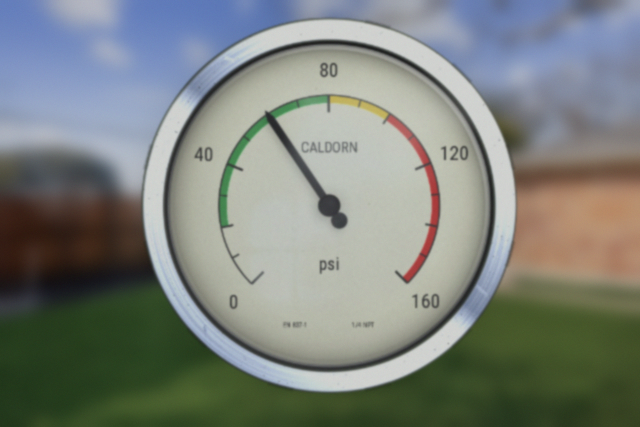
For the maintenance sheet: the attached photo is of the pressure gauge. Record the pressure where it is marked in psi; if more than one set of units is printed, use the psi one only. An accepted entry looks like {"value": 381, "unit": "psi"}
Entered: {"value": 60, "unit": "psi"}
